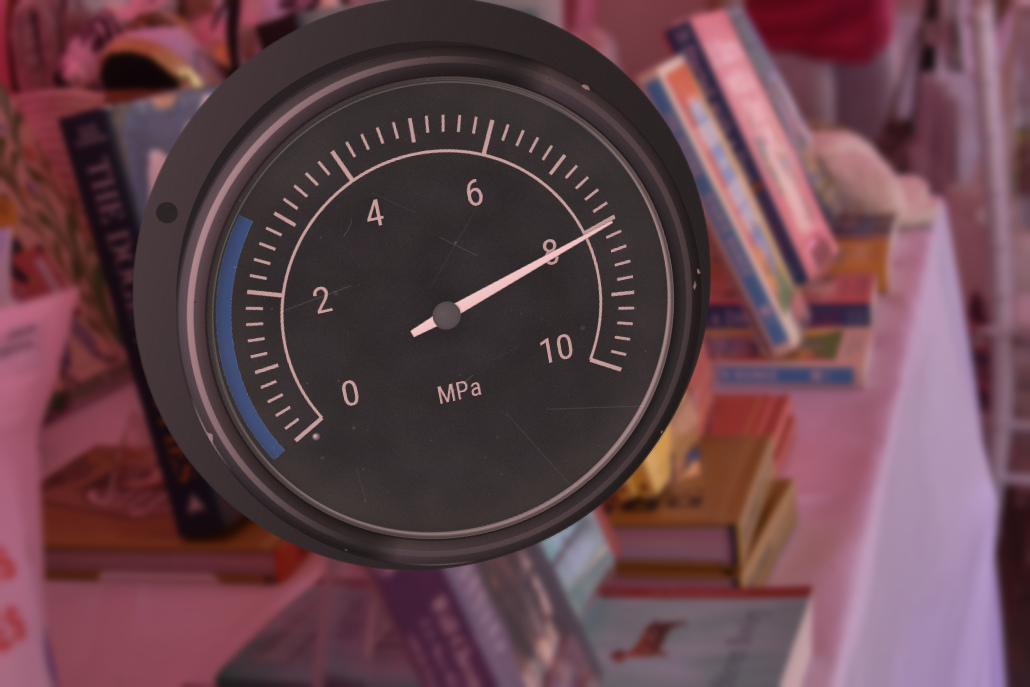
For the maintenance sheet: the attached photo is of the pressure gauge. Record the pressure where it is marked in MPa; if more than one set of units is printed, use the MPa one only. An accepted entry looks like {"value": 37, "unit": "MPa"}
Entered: {"value": 8, "unit": "MPa"}
